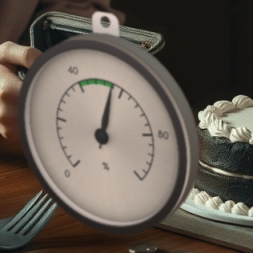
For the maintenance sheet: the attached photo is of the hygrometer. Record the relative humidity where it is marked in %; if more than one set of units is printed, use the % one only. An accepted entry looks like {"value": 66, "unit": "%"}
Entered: {"value": 56, "unit": "%"}
